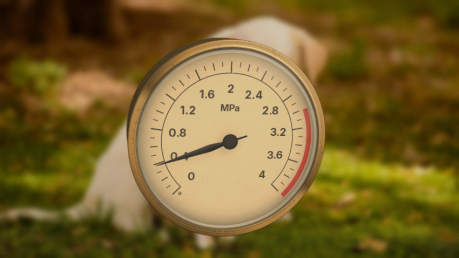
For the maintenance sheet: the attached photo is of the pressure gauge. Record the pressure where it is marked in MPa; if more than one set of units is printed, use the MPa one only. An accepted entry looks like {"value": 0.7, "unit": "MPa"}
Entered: {"value": 0.4, "unit": "MPa"}
